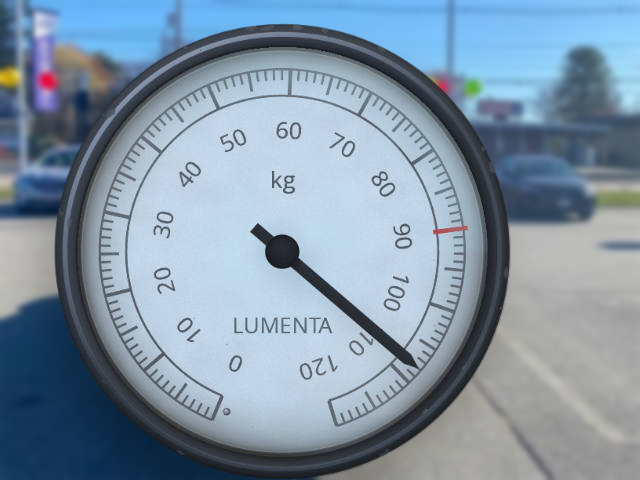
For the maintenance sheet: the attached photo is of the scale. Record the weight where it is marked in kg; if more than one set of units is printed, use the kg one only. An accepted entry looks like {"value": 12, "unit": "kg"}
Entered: {"value": 108, "unit": "kg"}
